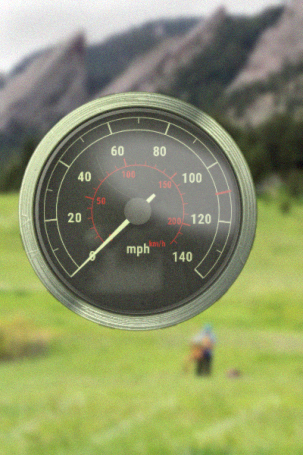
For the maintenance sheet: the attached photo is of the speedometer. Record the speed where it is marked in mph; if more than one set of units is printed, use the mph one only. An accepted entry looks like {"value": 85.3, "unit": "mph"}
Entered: {"value": 0, "unit": "mph"}
